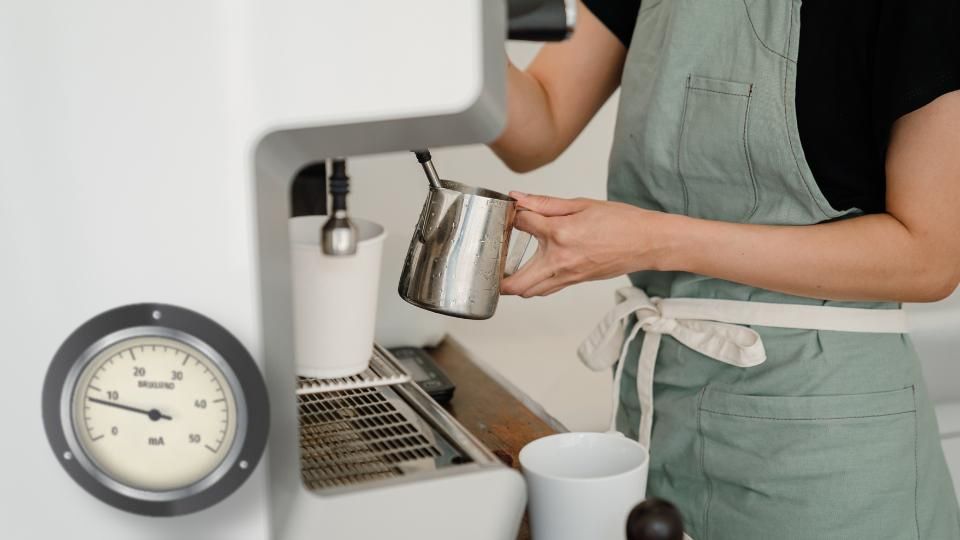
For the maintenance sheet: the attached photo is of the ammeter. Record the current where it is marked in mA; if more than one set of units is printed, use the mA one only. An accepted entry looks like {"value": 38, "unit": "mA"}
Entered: {"value": 8, "unit": "mA"}
